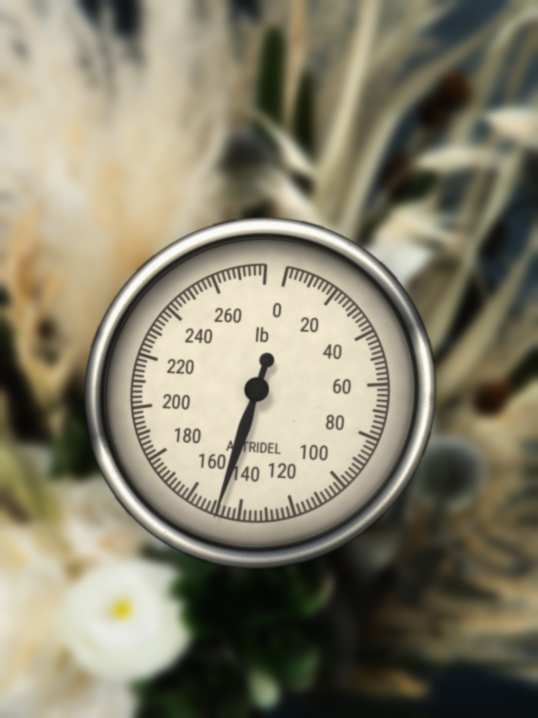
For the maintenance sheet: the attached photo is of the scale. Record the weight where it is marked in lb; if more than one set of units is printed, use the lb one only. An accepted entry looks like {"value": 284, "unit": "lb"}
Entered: {"value": 148, "unit": "lb"}
